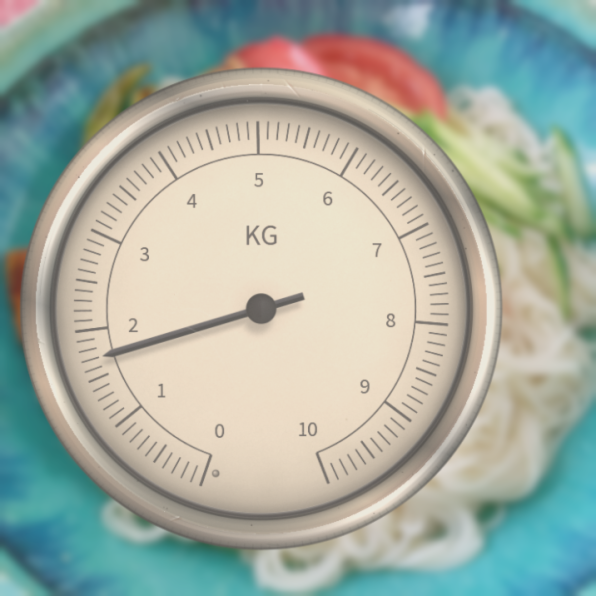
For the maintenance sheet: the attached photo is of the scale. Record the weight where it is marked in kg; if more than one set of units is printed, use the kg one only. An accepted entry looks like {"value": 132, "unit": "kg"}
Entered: {"value": 1.7, "unit": "kg"}
